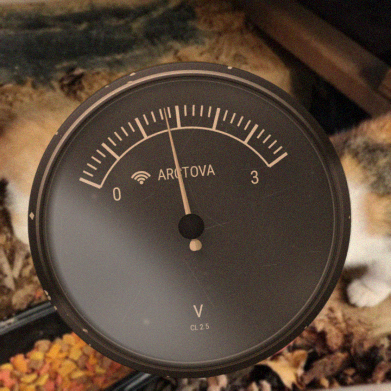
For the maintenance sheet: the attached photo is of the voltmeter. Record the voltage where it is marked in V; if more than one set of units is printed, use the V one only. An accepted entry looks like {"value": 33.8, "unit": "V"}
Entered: {"value": 1.35, "unit": "V"}
